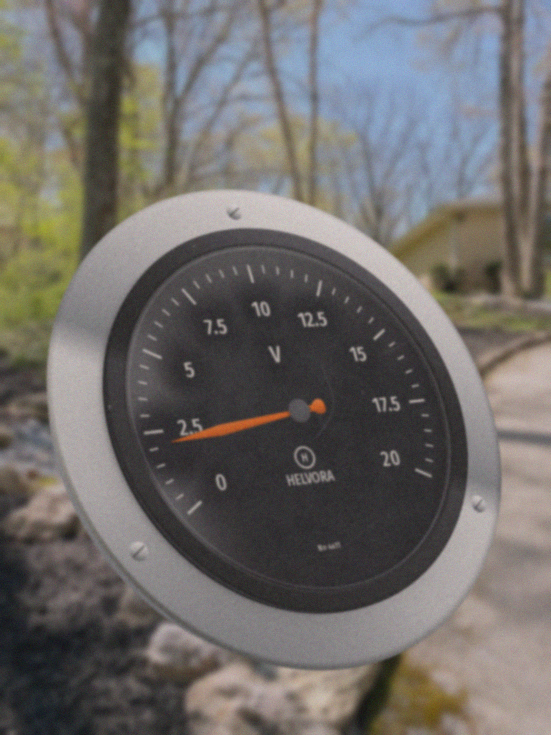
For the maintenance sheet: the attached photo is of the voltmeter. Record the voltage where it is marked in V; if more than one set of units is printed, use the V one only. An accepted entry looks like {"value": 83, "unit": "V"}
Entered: {"value": 2, "unit": "V"}
